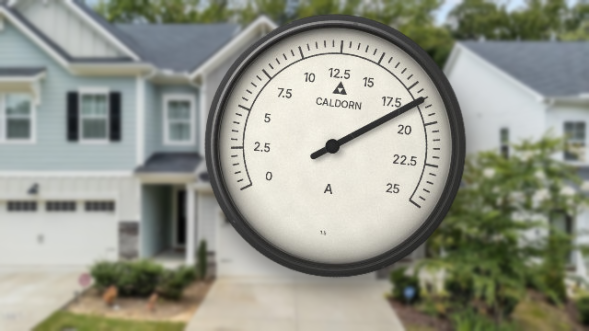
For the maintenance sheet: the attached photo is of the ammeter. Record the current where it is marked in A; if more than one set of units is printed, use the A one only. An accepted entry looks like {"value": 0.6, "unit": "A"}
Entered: {"value": 18.5, "unit": "A"}
